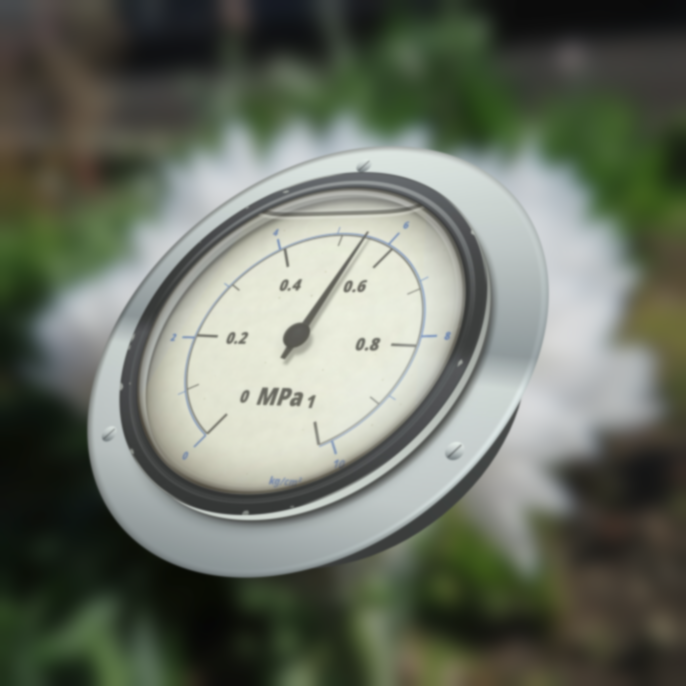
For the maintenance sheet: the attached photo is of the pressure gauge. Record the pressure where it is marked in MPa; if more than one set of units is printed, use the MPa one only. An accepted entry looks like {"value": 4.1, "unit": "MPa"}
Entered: {"value": 0.55, "unit": "MPa"}
